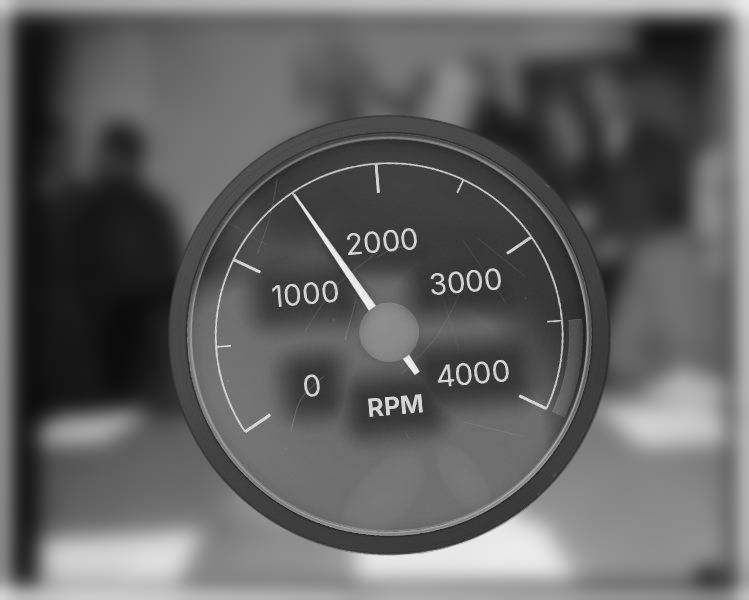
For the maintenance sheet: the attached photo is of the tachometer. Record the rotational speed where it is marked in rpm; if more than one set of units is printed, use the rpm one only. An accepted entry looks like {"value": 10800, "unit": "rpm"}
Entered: {"value": 1500, "unit": "rpm"}
